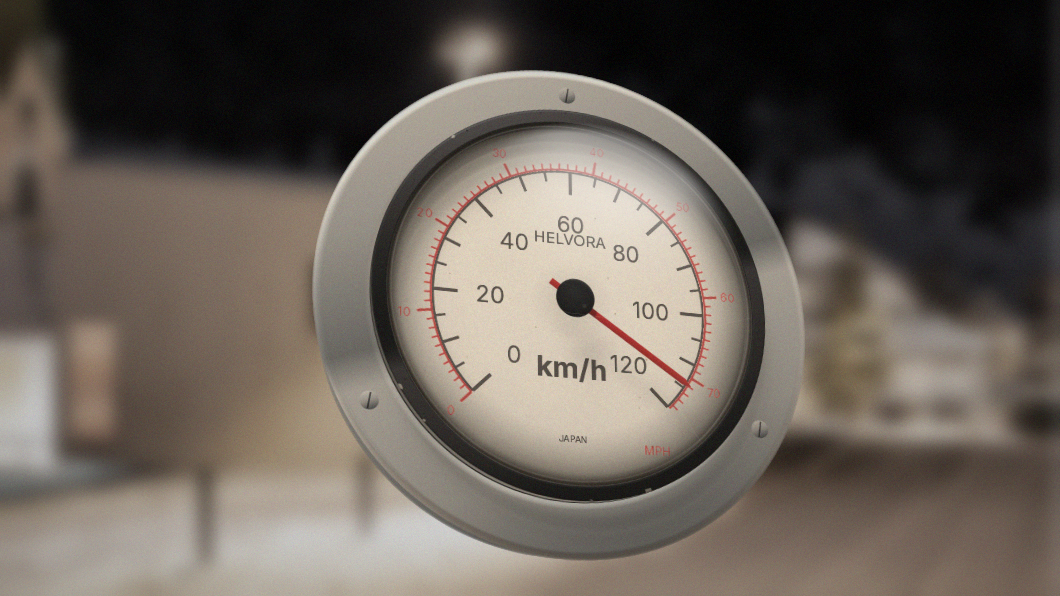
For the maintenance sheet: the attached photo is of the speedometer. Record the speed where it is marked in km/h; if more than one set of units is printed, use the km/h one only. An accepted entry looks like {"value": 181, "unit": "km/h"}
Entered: {"value": 115, "unit": "km/h"}
